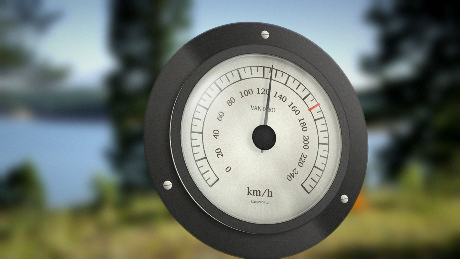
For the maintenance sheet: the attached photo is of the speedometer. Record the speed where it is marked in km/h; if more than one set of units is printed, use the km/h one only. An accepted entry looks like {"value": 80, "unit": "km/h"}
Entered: {"value": 125, "unit": "km/h"}
